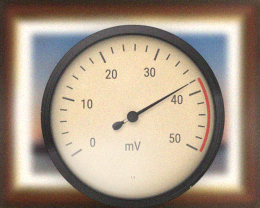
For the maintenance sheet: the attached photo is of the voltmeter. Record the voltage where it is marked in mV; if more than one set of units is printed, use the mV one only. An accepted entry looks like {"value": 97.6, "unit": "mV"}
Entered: {"value": 38, "unit": "mV"}
